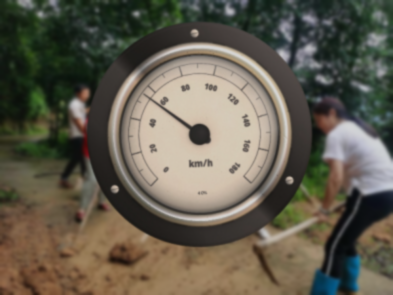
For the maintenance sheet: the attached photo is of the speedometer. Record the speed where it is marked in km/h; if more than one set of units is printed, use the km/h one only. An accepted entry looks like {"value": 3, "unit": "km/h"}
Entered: {"value": 55, "unit": "km/h"}
